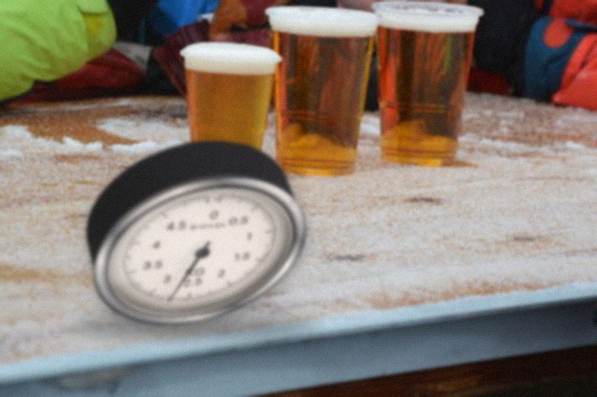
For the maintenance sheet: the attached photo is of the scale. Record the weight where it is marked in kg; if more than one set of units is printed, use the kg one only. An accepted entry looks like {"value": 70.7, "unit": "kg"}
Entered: {"value": 2.75, "unit": "kg"}
